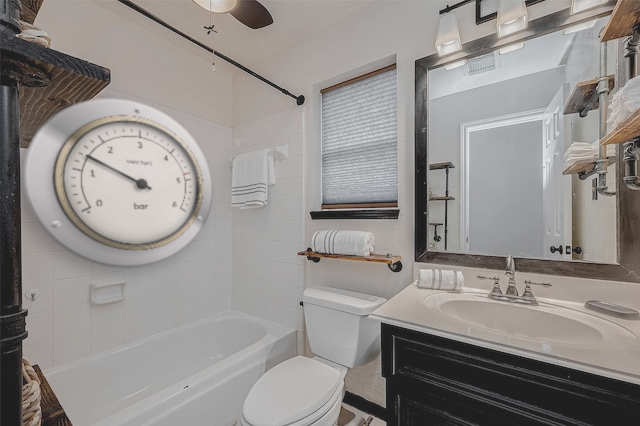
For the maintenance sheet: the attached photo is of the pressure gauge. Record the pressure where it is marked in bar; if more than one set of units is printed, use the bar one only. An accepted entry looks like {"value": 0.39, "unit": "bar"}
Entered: {"value": 1.4, "unit": "bar"}
